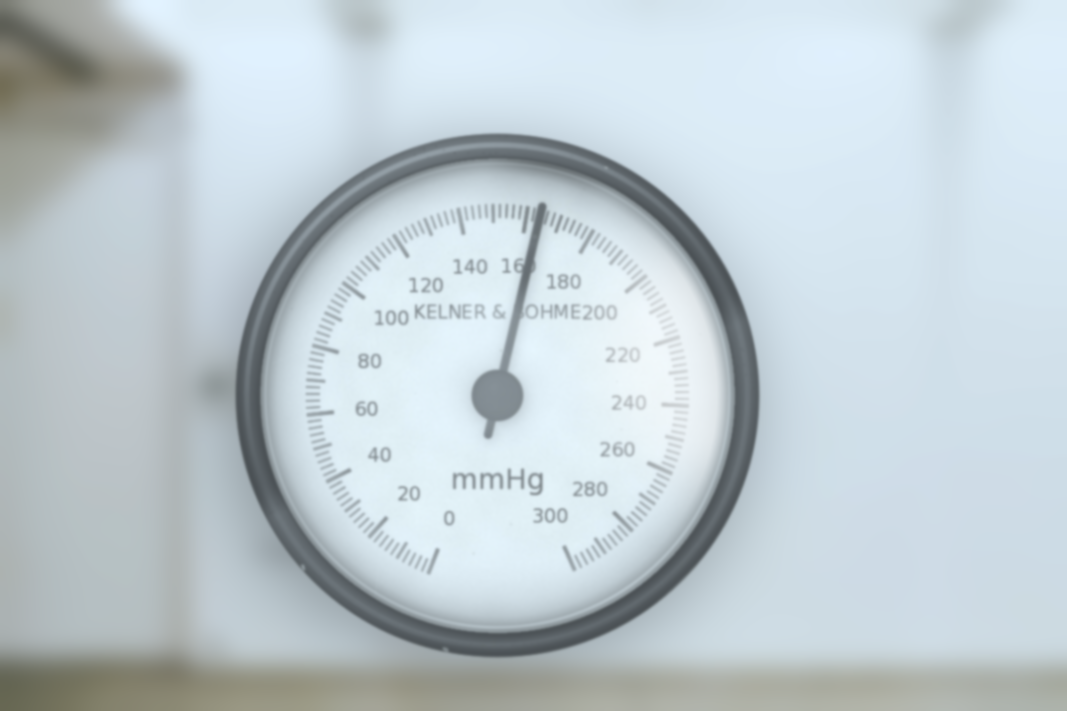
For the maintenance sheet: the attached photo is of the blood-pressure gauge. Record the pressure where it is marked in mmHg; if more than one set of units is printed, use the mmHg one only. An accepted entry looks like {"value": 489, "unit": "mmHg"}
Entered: {"value": 164, "unit": "mmHg"}
